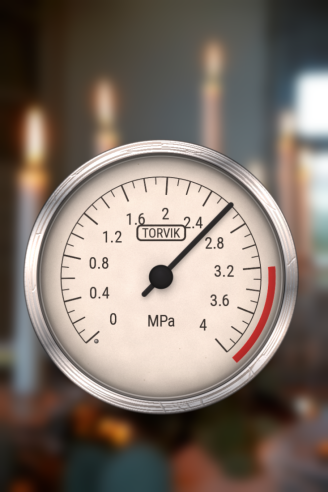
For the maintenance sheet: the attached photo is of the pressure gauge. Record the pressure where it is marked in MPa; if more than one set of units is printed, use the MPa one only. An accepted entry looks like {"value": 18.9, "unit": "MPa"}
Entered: {"value": 2.6, "unit": "MPa"}
